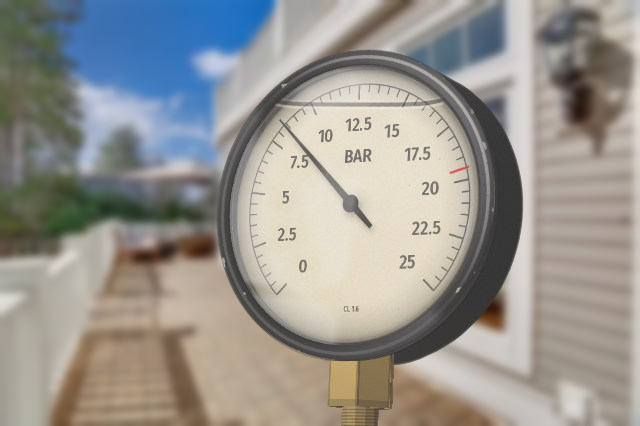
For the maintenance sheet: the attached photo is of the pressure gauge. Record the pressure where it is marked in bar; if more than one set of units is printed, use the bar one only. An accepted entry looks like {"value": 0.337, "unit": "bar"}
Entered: {"value": 8.5, "unit": "bar"}
